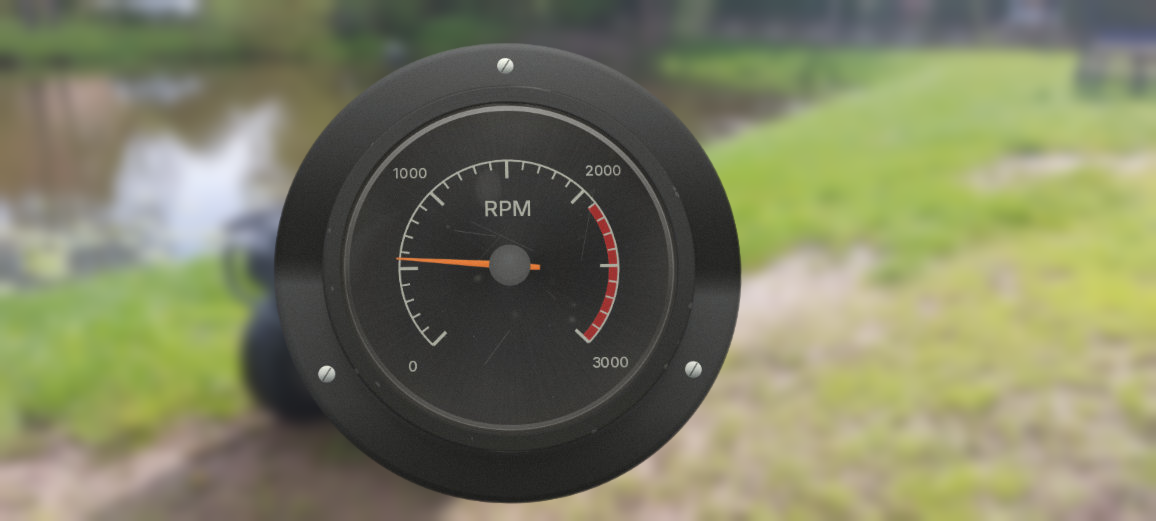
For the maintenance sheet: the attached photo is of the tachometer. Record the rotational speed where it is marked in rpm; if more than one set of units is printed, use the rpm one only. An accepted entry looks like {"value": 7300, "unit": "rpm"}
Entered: {"value": 550, "unit": "rpm"}
